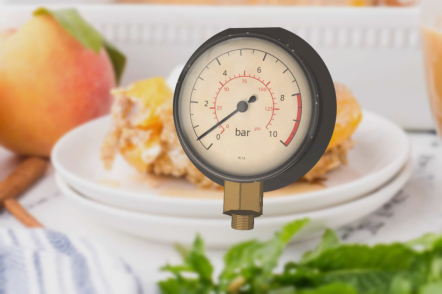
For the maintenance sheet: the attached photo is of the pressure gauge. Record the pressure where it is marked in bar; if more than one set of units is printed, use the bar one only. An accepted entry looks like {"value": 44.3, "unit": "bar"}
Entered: {"value": 0.5, "unit": "bar"}
